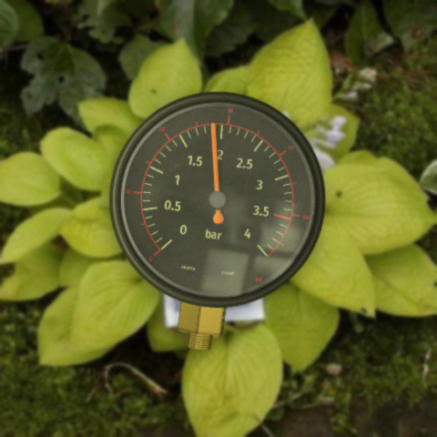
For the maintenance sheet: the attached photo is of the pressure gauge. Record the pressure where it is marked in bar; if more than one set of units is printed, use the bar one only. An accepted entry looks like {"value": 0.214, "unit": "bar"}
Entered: {"value": 1.9, "unit": "bar"}
